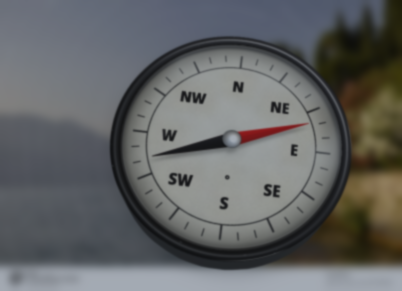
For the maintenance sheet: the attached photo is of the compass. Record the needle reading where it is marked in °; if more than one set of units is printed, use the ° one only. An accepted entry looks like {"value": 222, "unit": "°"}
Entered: {"value": 70, "unit": "°"}
